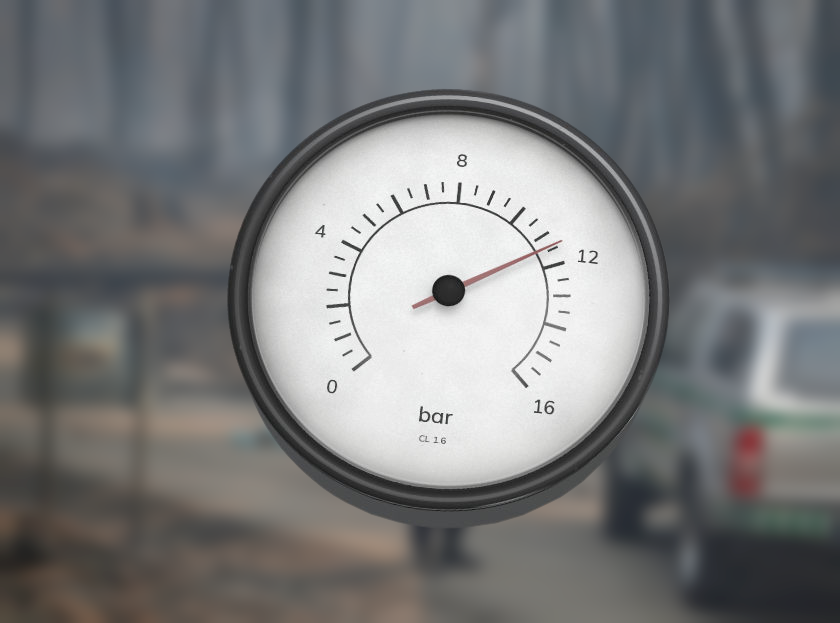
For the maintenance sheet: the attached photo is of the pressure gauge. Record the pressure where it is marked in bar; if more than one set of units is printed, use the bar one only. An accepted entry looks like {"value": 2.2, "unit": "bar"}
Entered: {"value": 11.5, "unit": "bar"}
